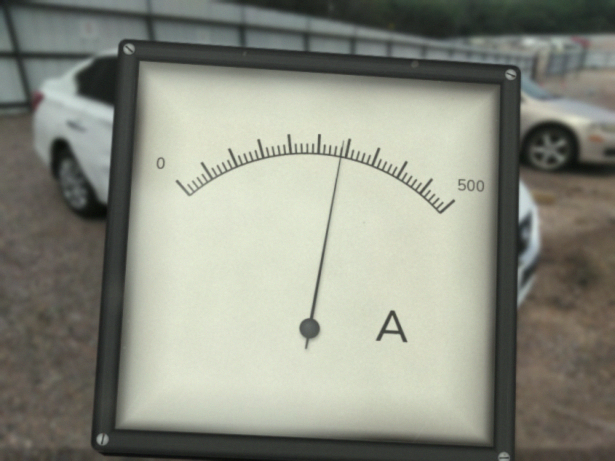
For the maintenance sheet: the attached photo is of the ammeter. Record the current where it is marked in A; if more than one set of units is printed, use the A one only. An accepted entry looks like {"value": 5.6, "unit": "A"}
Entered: {"value": 290, "unit": "A"}
